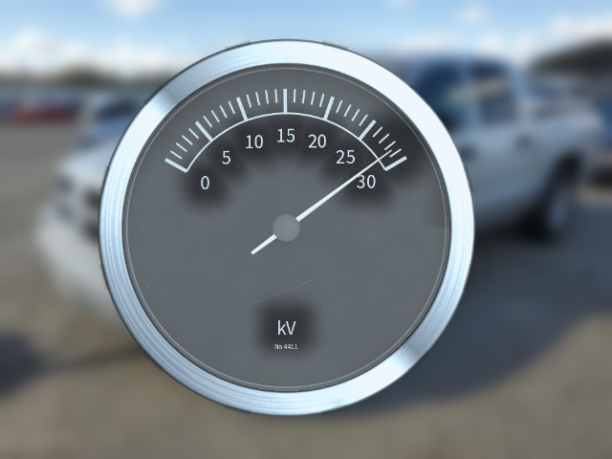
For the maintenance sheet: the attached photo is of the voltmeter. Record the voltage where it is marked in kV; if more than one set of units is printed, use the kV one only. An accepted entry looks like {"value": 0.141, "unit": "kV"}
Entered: {"value": 28.5, "unit": "kV"}
